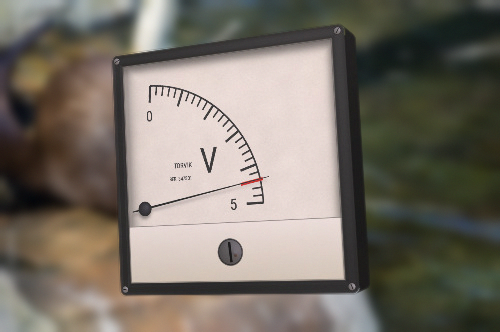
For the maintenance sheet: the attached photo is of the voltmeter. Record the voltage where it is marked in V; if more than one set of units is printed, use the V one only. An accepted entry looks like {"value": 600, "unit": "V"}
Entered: {"value": 4.4, "unit": "V"}
